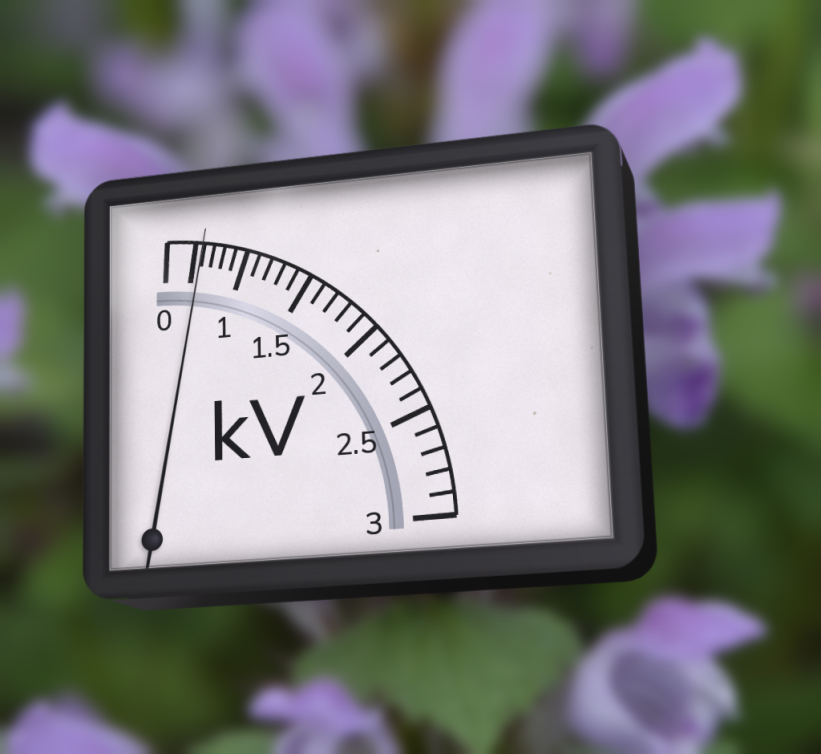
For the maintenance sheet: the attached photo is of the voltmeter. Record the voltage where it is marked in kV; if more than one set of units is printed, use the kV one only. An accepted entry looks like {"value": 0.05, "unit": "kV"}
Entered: {"value": 0.6, "unit": "kV"}
